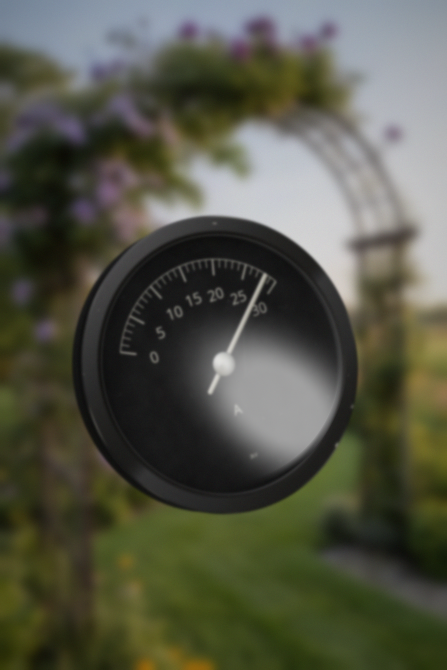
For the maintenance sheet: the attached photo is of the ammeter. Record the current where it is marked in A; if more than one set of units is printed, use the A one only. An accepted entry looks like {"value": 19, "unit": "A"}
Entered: {"value": 28, "unit": "A"}
